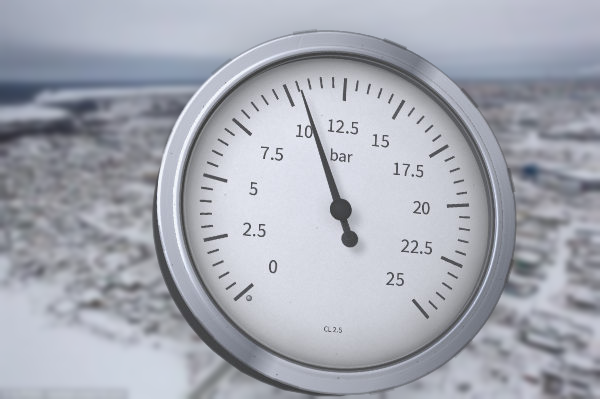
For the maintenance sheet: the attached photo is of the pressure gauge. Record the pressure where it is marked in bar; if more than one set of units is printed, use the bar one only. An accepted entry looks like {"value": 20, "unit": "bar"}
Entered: {"value": 10.5, "unit": "bar"}
